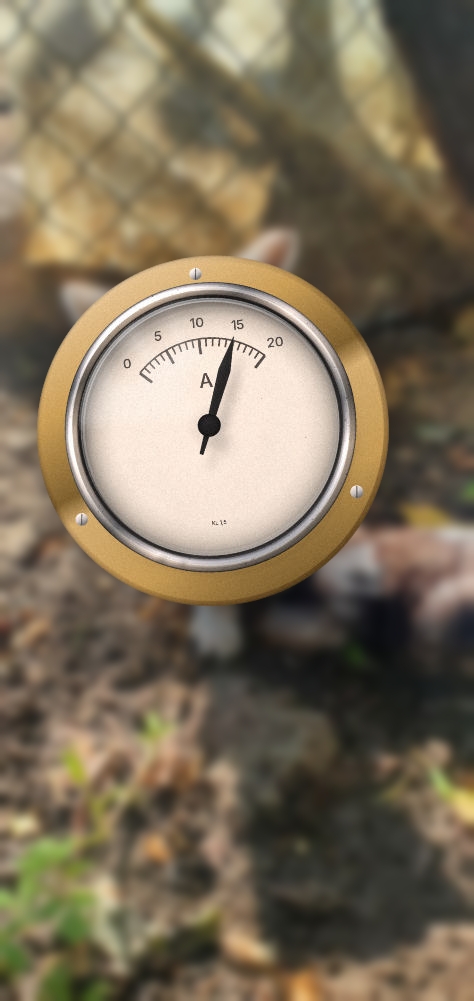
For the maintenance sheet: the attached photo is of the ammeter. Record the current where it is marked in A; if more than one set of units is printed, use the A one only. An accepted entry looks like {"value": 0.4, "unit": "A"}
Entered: {"value": 15, "unit": "A"}
